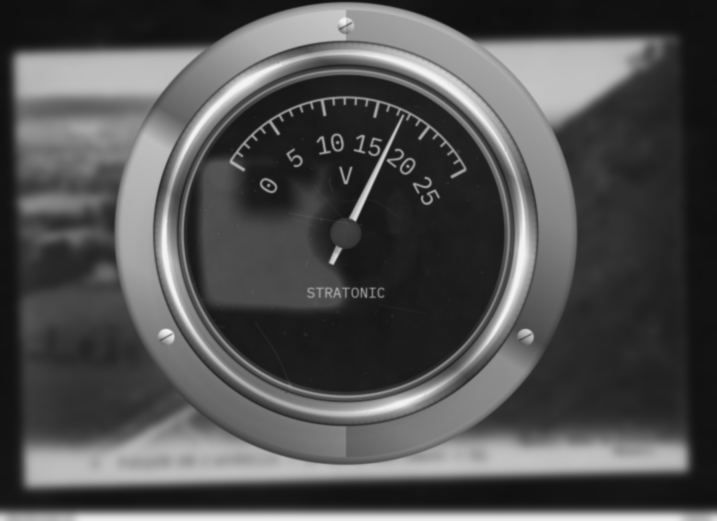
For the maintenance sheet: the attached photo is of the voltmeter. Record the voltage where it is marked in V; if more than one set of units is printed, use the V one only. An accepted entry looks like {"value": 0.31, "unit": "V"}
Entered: {"value": 17.5, "unit": "V"}
